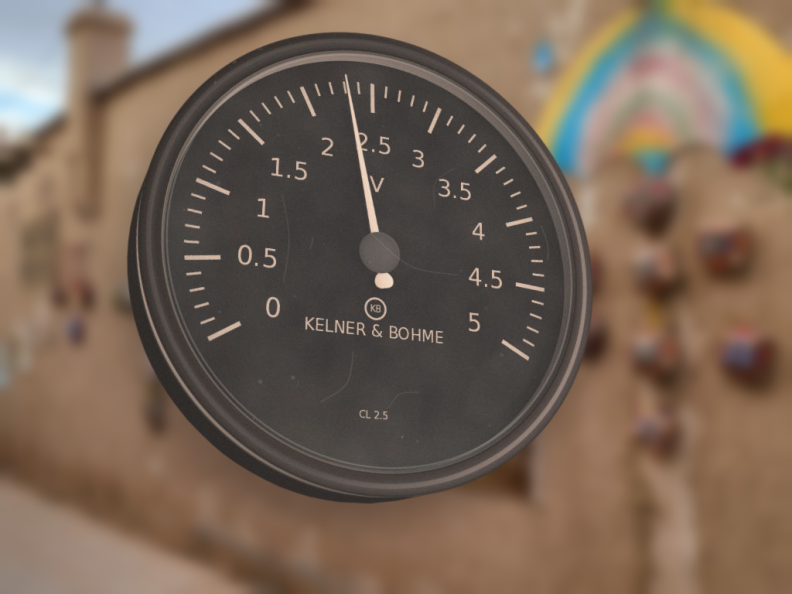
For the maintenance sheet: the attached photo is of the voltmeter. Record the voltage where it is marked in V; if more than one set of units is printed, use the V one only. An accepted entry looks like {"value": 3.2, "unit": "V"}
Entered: {"value": 2.3, "unit": "V"}
